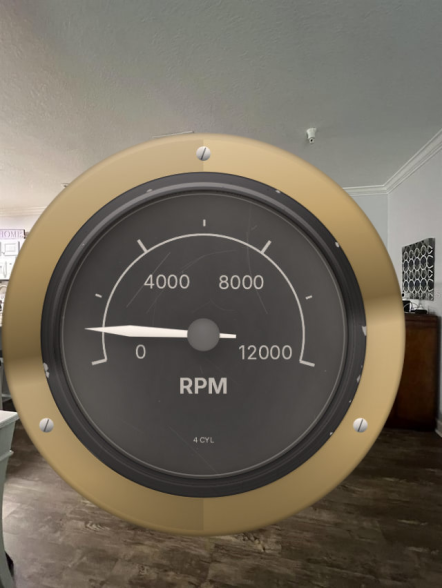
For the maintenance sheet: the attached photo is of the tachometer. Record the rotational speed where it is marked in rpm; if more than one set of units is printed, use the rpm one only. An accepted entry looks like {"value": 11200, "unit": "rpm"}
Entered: {"value": 1000, "unit": "rpm"}
